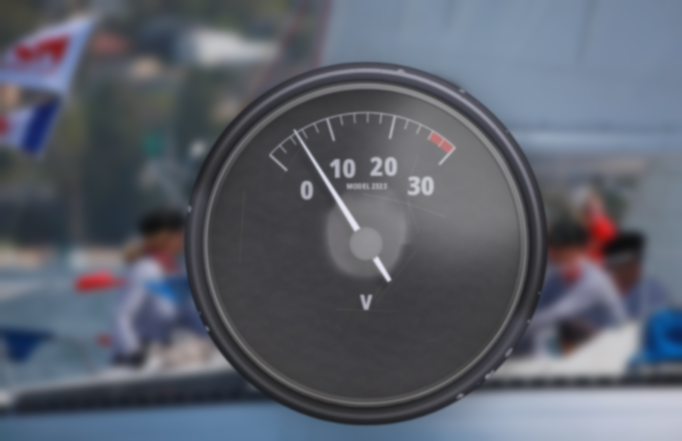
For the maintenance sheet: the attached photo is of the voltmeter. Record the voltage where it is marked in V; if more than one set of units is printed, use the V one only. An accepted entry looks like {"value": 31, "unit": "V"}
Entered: {"value": 5, "unit": "V"}
